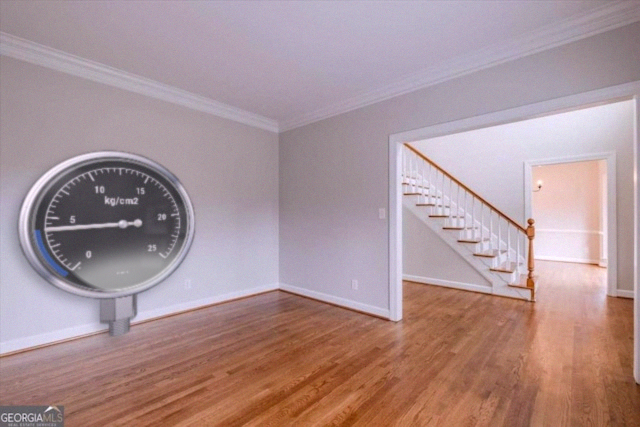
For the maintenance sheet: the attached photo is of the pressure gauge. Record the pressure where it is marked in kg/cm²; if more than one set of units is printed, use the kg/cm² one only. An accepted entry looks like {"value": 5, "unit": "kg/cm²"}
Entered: {"value": 4, "unit": "kg/cm²"}
